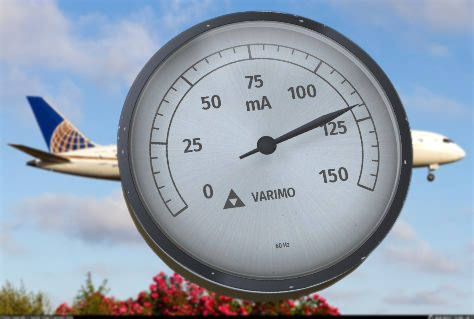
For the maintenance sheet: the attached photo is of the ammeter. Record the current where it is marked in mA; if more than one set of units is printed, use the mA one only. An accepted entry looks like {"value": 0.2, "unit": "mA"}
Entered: {"value": 120, "unit": "mA"}
